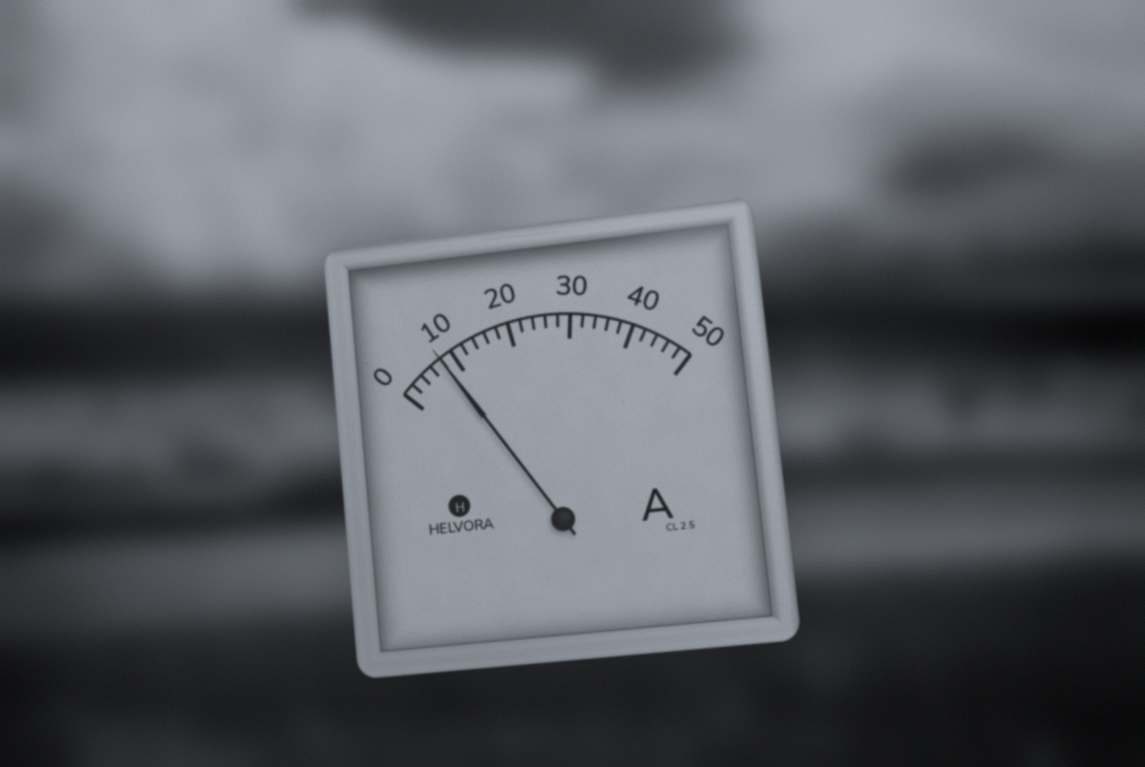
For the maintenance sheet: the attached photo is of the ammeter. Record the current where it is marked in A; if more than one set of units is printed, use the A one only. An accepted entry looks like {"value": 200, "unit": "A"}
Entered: {"value": 8, "unit": "A"}
